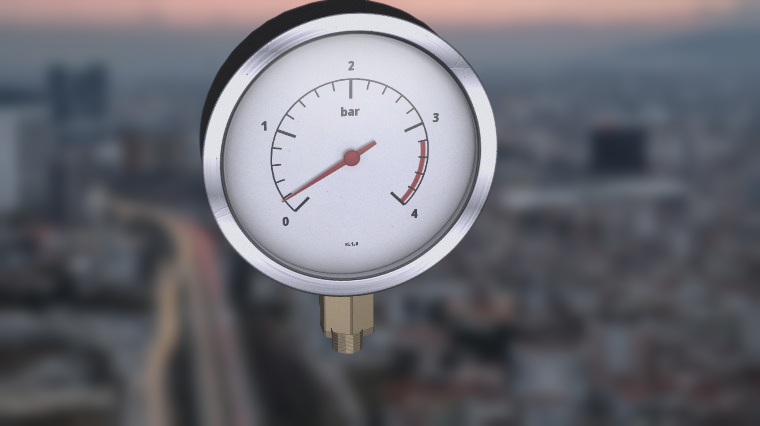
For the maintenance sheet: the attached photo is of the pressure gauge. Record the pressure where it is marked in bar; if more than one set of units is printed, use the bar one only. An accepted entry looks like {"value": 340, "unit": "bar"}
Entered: {"value": 0.2, "unit": "bar"}
